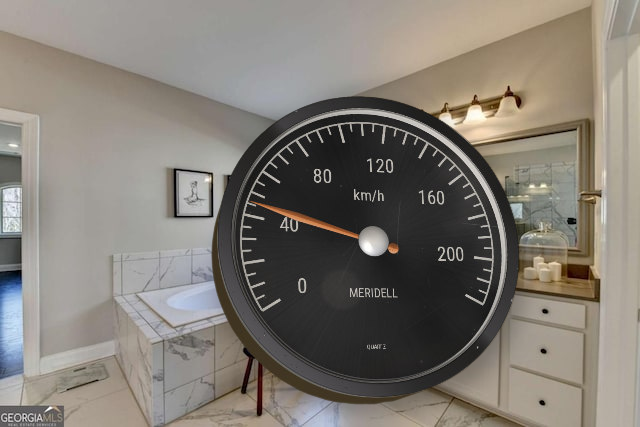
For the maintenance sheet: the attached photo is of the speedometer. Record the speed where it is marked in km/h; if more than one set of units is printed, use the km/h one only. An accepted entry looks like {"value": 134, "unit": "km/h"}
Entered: {"value": 45, "unit": "km/h"}
